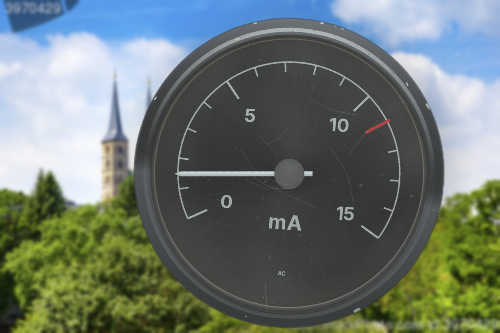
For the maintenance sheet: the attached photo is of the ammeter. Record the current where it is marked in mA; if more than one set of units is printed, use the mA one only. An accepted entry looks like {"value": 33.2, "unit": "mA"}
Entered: {"value": 1.5, "unit": "mA"}
